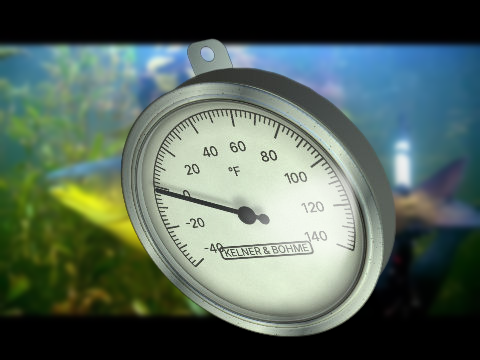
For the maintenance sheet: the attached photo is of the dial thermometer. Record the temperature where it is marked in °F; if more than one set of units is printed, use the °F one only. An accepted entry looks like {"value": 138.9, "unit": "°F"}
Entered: {"value": 0, "unit": "°F"}
